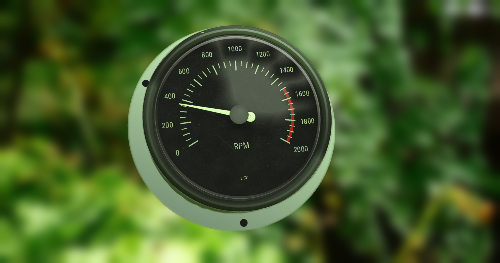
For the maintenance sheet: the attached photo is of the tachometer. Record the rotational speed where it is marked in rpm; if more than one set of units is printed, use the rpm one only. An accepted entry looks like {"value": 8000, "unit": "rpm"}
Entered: {"value": 350, "unit": "rpm"}
